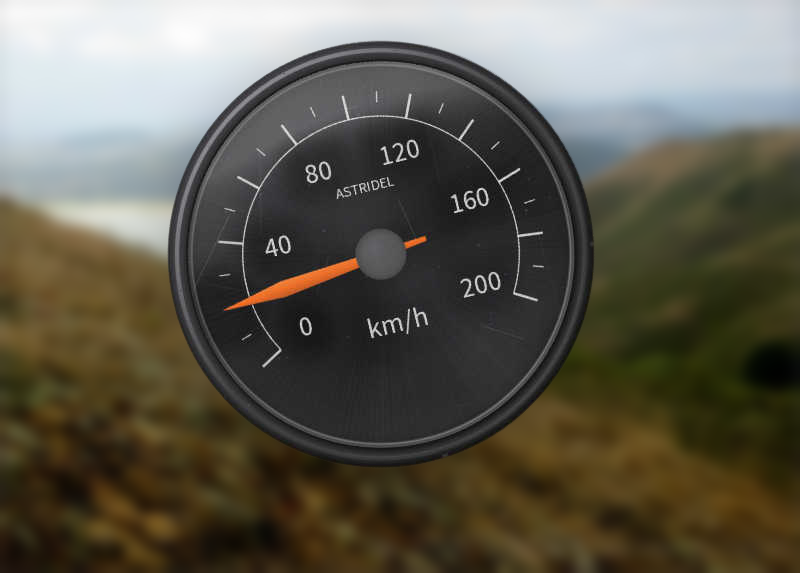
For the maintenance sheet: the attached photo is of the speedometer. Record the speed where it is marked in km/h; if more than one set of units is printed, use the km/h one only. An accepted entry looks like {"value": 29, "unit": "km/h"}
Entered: {"value": 20, "unit": "km/h"}
